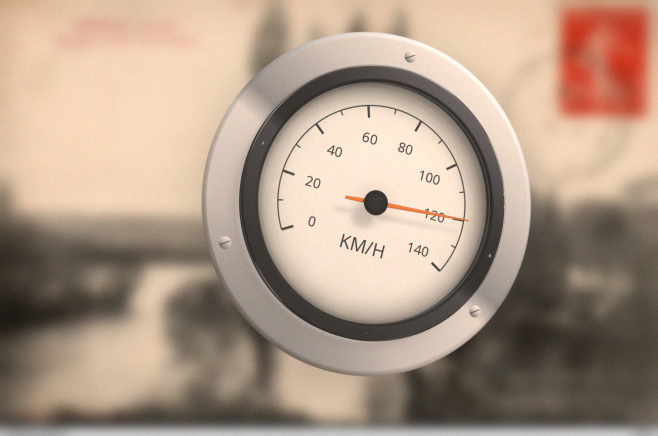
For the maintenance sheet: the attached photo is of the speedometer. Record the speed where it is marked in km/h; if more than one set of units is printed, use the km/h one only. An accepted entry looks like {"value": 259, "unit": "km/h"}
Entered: {"value": 120, "unit": "km/h"}
